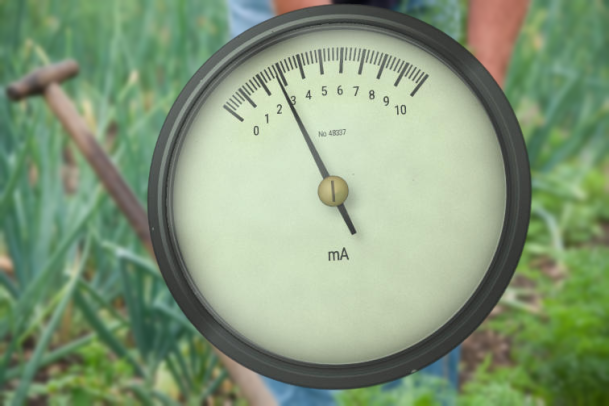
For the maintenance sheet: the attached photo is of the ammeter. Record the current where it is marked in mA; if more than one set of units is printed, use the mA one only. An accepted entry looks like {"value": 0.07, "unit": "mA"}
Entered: {"value": 2.8, "unit": "mA"}
